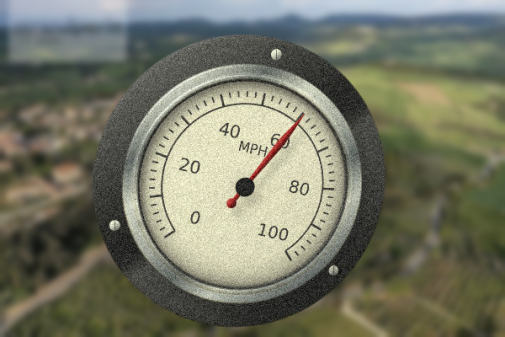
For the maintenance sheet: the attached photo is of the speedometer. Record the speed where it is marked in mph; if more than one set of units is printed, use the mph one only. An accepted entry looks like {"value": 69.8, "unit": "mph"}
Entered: {"value": 60, "unit": "mph"}
